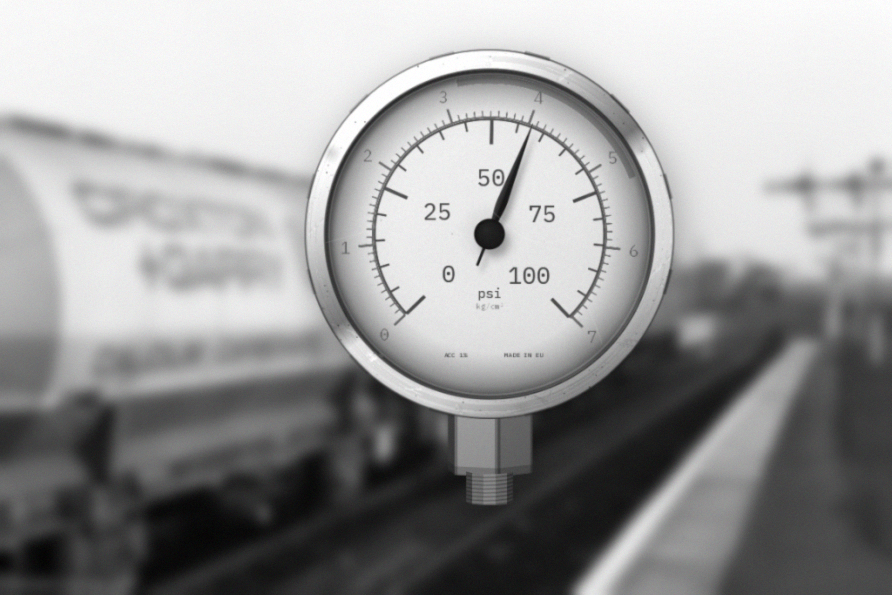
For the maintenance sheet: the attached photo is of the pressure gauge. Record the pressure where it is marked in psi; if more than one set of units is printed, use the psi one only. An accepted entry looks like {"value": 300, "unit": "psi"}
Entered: {"value": 57.5, "unit": "psi"}
